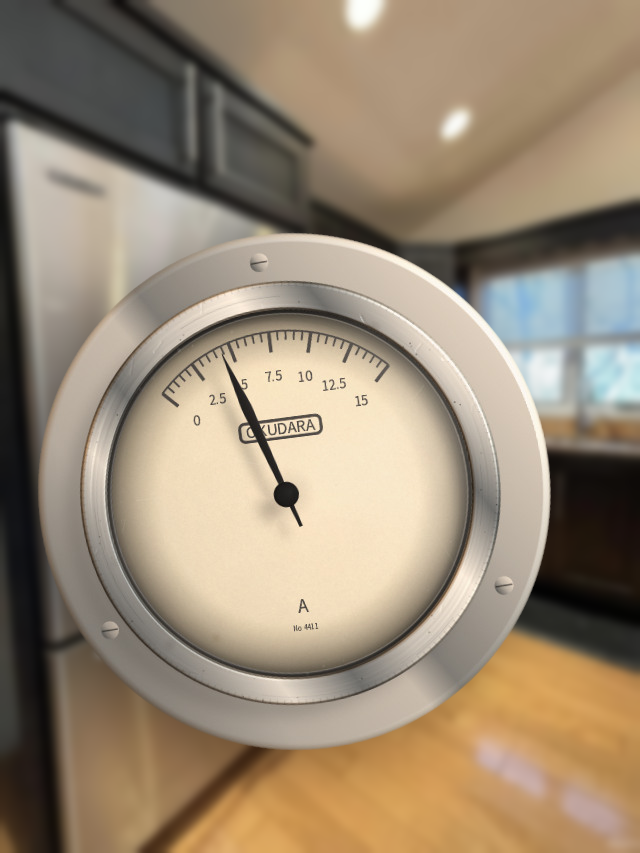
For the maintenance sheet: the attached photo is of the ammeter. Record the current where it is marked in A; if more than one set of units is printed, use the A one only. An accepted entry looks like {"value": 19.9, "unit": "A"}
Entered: {"value": 4.5, "unit": "A"}
